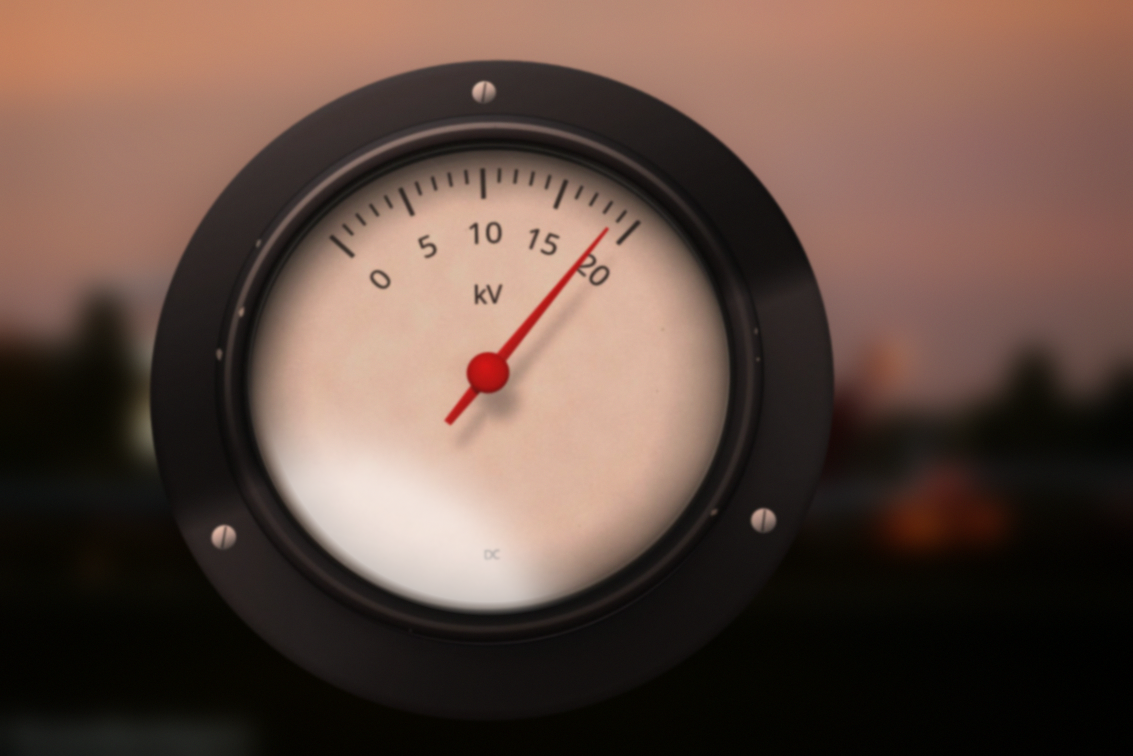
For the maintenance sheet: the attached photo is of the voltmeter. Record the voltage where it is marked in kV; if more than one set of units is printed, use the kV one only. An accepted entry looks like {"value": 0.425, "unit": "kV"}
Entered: {"value": 19, "unit": "kV"}
